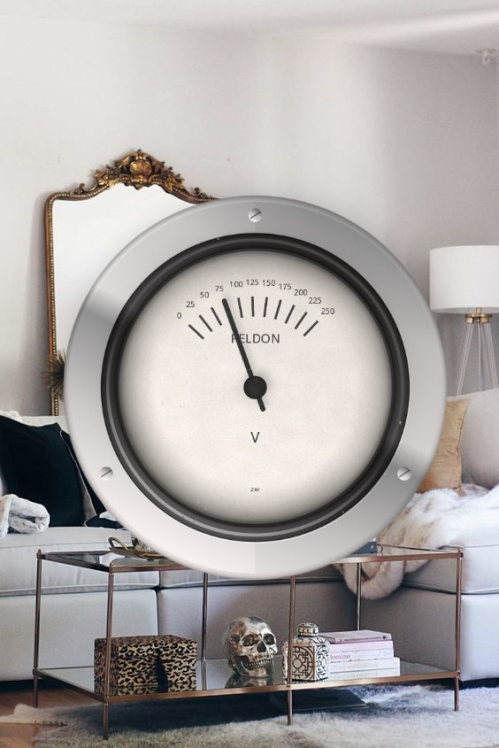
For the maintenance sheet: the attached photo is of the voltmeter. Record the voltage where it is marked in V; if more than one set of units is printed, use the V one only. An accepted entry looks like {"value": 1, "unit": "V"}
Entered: {"value": 75, "unit": "V"}
